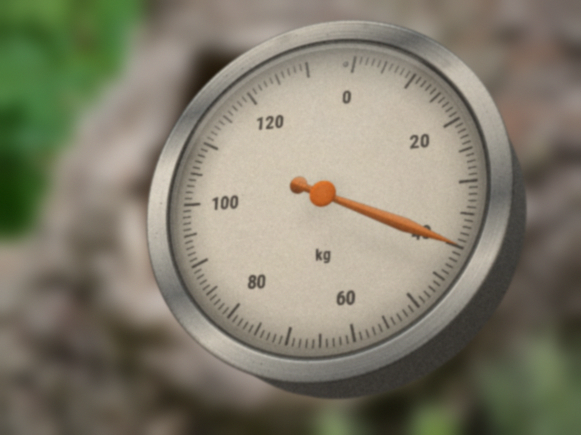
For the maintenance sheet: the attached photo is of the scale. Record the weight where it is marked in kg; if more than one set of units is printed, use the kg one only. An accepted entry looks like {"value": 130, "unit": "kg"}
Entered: {"value": 40, "unit": "kg"}
